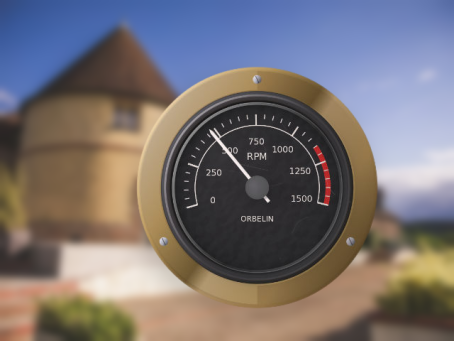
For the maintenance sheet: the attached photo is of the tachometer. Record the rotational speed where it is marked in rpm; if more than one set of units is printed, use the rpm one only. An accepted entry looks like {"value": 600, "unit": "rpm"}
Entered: {"value": 475, "unit": "rpm"}
